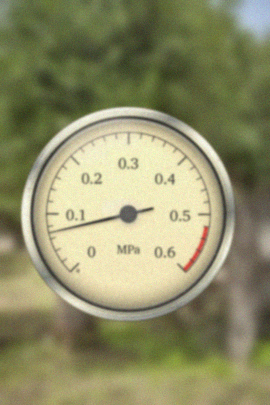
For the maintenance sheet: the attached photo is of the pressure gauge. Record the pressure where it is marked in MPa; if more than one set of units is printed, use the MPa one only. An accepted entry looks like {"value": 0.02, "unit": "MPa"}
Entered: {"value": 0.07, "unit": "MPa"}
